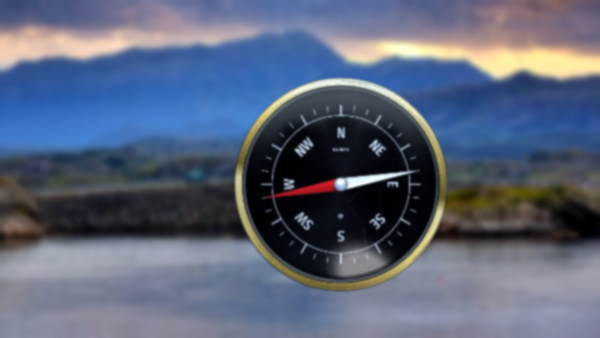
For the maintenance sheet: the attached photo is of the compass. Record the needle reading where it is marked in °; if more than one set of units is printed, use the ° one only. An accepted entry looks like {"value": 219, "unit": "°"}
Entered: {"value": 260, "unit": "°"}
